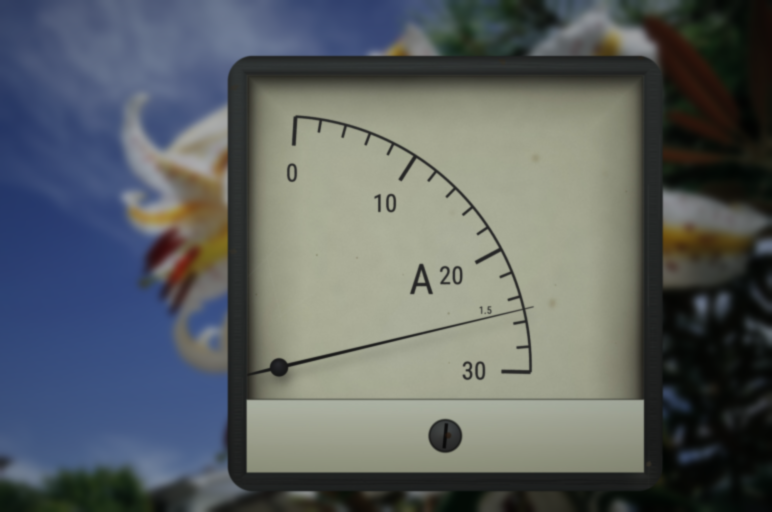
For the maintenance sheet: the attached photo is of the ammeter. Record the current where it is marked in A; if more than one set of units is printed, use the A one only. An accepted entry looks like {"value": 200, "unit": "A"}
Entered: {"value": 25, "unit": "A"}
